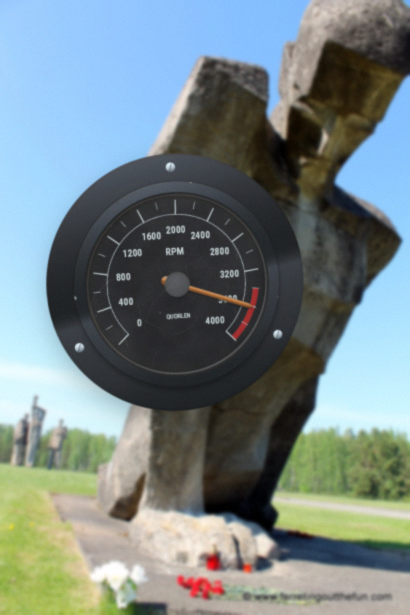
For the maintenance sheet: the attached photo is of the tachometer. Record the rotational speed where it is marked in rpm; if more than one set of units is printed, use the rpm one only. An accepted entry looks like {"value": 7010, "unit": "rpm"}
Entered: {"value": 3600, "unit": "rpm"}
